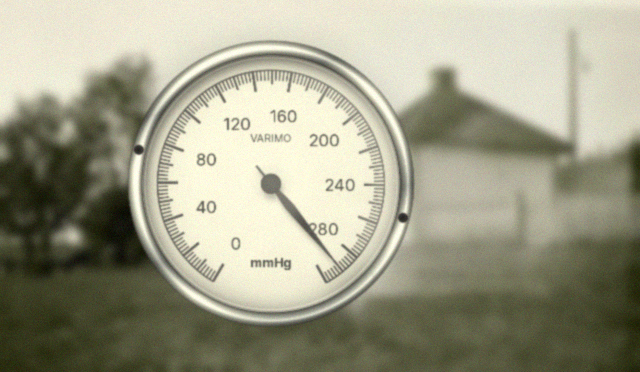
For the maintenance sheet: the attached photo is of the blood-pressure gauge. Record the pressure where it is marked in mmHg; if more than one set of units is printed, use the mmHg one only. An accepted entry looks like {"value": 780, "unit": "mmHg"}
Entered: {"value": 290, "unit": "mmHg"}
